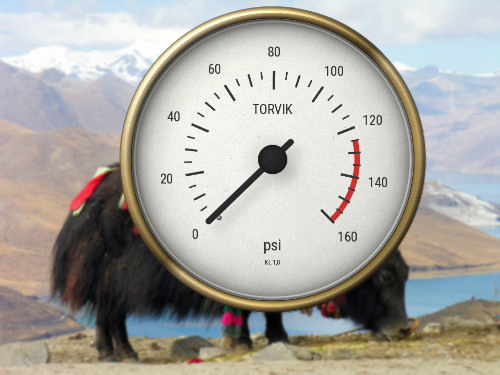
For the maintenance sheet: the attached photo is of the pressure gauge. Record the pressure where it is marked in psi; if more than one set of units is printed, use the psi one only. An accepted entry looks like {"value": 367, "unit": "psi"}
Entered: {"value": 0, "unit": "psi"}
